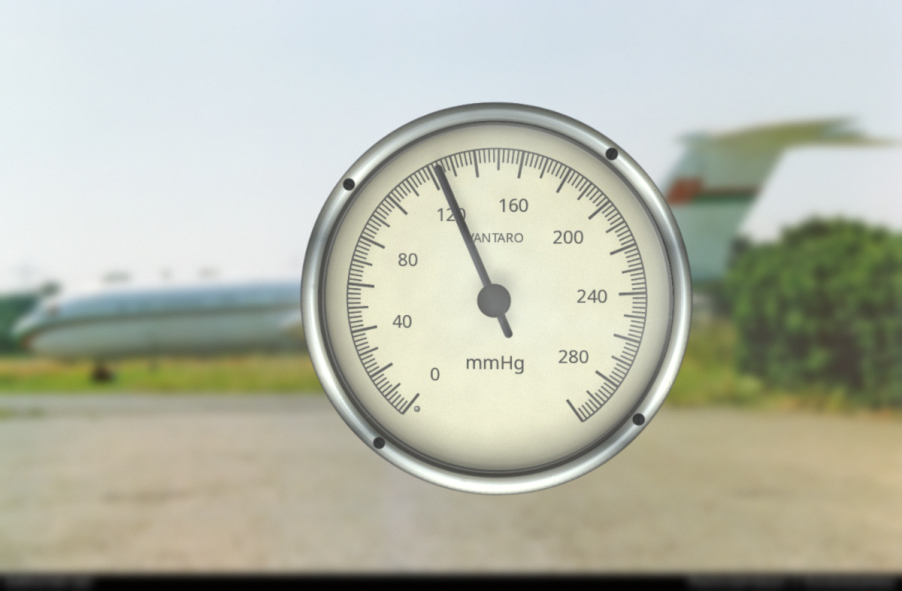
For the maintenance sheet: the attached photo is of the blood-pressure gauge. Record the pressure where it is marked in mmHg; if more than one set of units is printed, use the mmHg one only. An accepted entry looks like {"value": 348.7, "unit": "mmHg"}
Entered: {"value": 124, "unit": "mmHg"}
